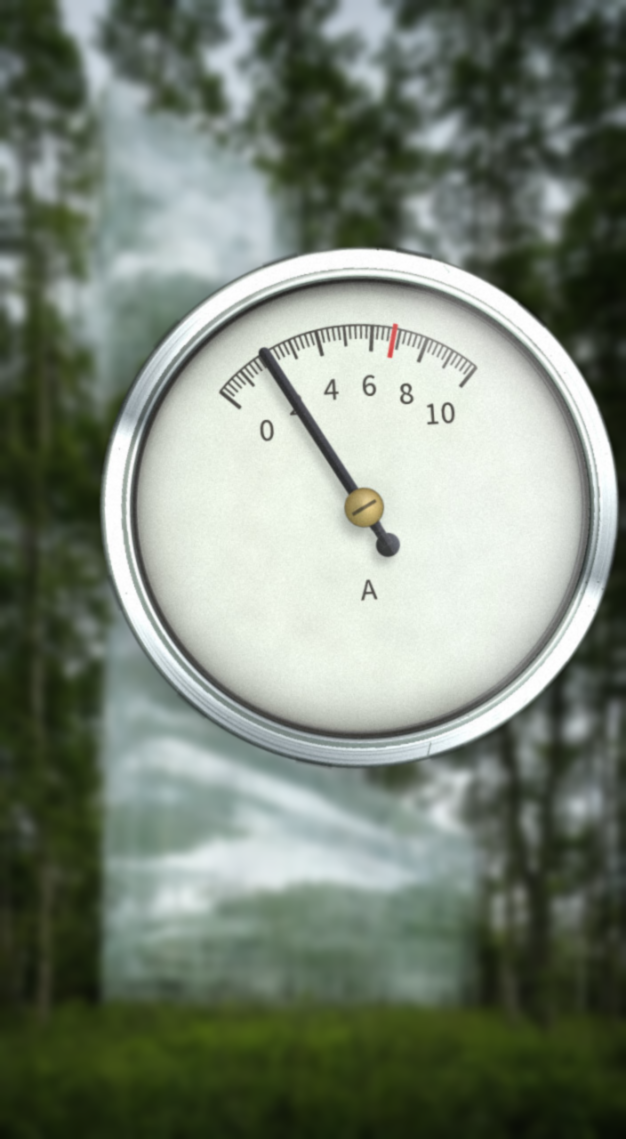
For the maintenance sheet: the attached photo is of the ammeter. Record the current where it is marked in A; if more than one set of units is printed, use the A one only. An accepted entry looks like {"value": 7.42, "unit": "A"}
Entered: {"value": 2, "unit": "A"}
